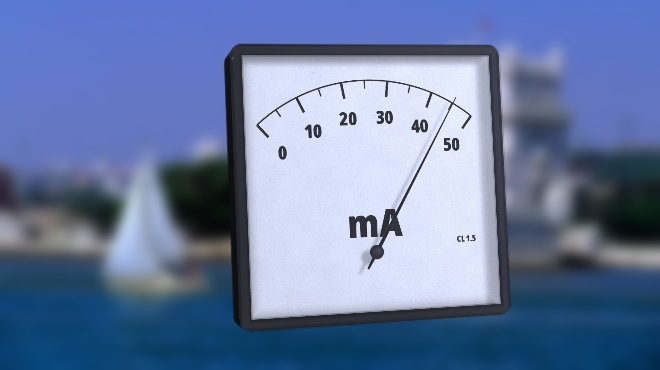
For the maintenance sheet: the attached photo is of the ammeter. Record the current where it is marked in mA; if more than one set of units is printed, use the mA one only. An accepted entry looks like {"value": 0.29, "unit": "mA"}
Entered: {"value": 45, "unit": "mA"}
